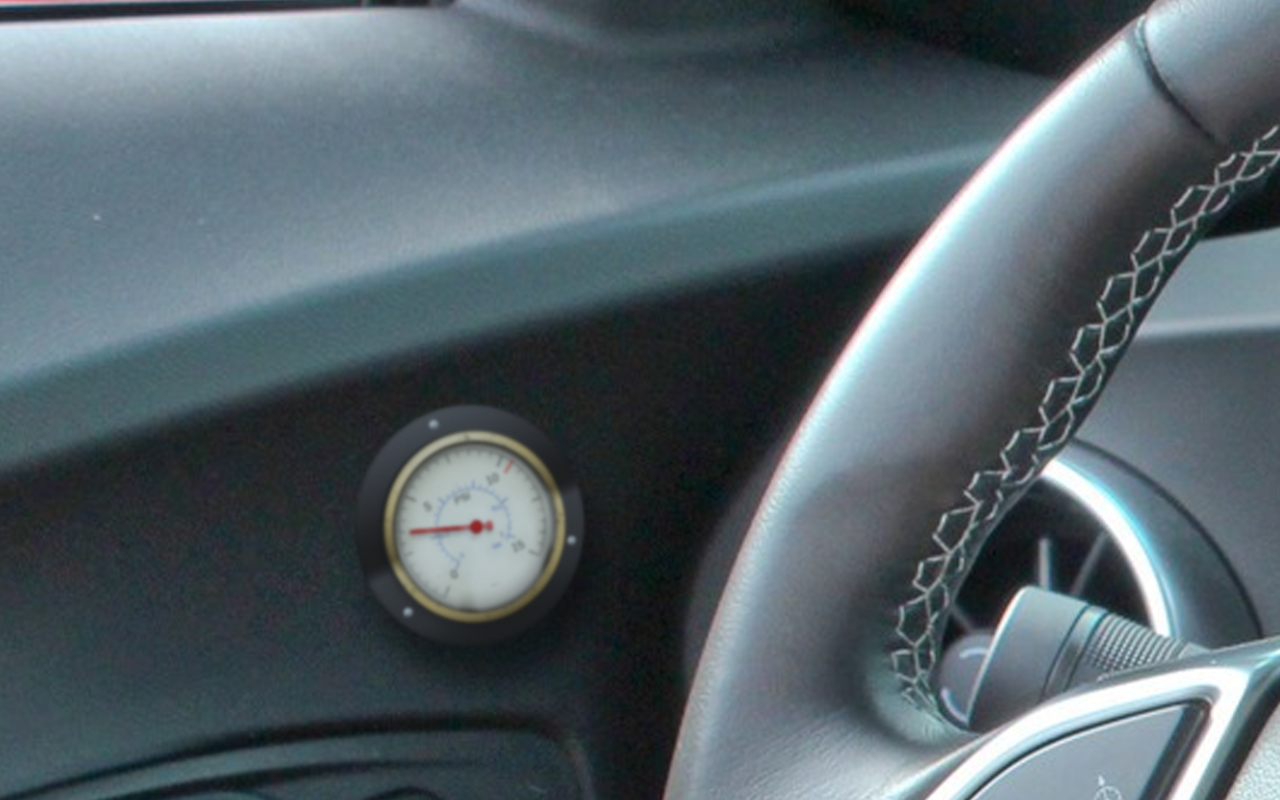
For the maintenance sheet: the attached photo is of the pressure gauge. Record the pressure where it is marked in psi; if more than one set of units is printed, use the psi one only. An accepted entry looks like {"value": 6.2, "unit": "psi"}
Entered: {"value": 3.5, "unit": "psi"}
